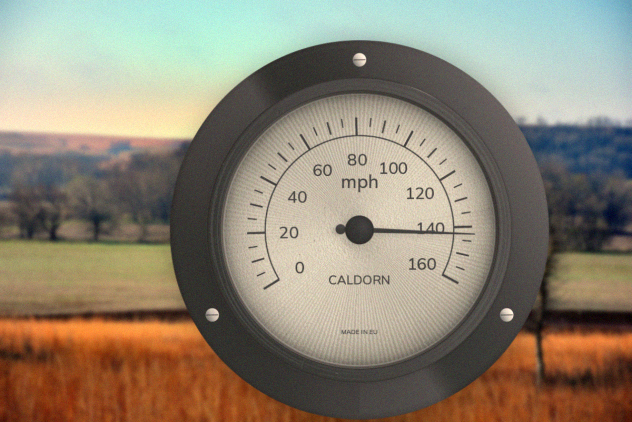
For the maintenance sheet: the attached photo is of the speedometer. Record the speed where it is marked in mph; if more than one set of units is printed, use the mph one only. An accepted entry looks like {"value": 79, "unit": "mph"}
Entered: {"value": 142.5, "unit": "mph"}
